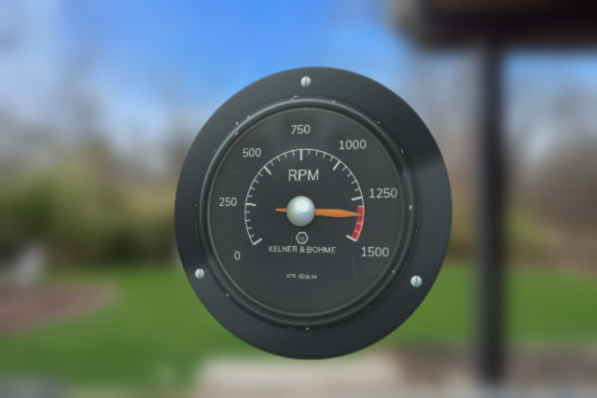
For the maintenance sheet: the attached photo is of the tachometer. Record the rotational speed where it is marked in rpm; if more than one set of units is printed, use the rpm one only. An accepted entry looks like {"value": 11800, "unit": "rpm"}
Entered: {"value": 1350, "unit": "rpm"}
